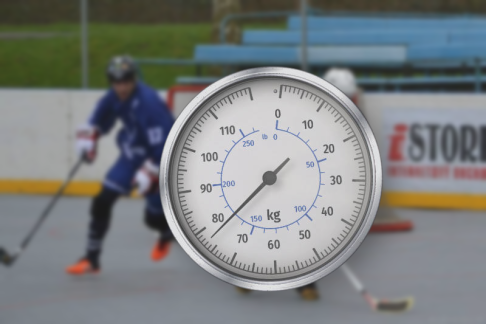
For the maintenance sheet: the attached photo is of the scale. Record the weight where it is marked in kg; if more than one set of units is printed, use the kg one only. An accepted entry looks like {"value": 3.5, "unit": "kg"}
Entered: {"value": 77, "unit": "kg"}
